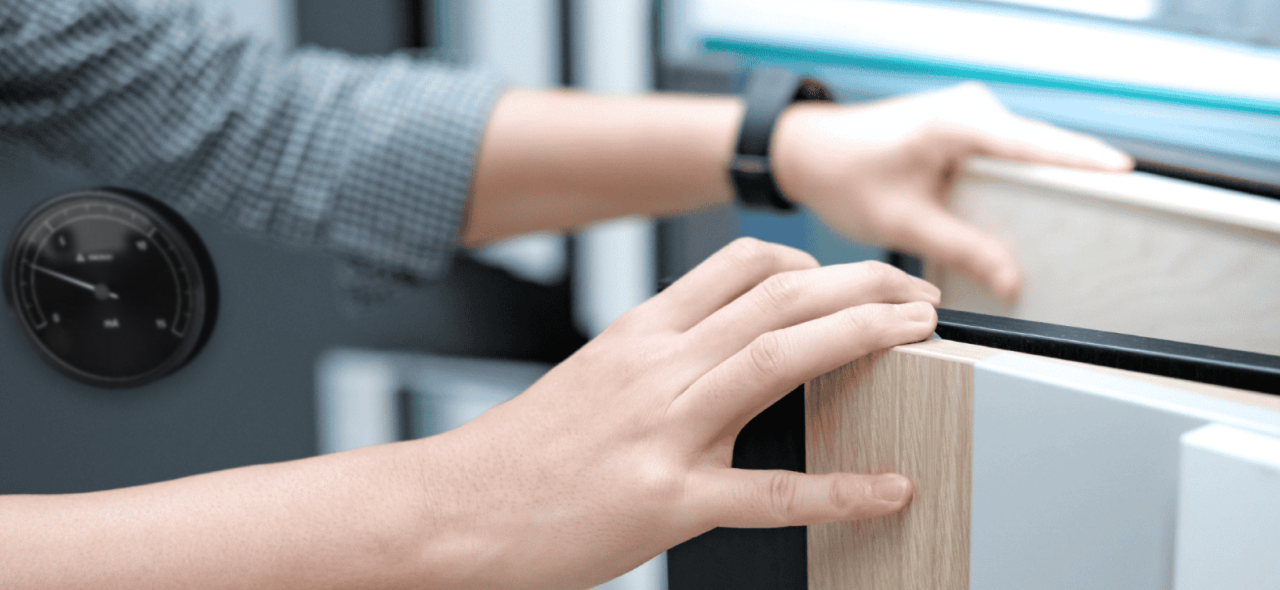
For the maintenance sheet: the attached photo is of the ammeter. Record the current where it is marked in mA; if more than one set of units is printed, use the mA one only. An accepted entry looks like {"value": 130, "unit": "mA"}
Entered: {"value": 3, "unit": "mA"}
